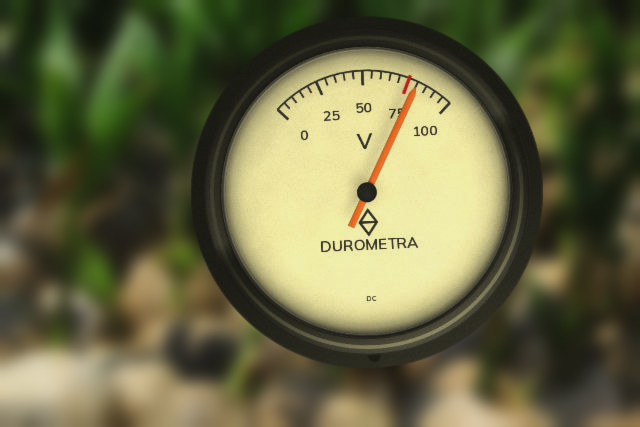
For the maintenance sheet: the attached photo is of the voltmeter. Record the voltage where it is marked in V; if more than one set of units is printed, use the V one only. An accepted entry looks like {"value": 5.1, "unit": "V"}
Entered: {"value": 80, "unit": "V"}
